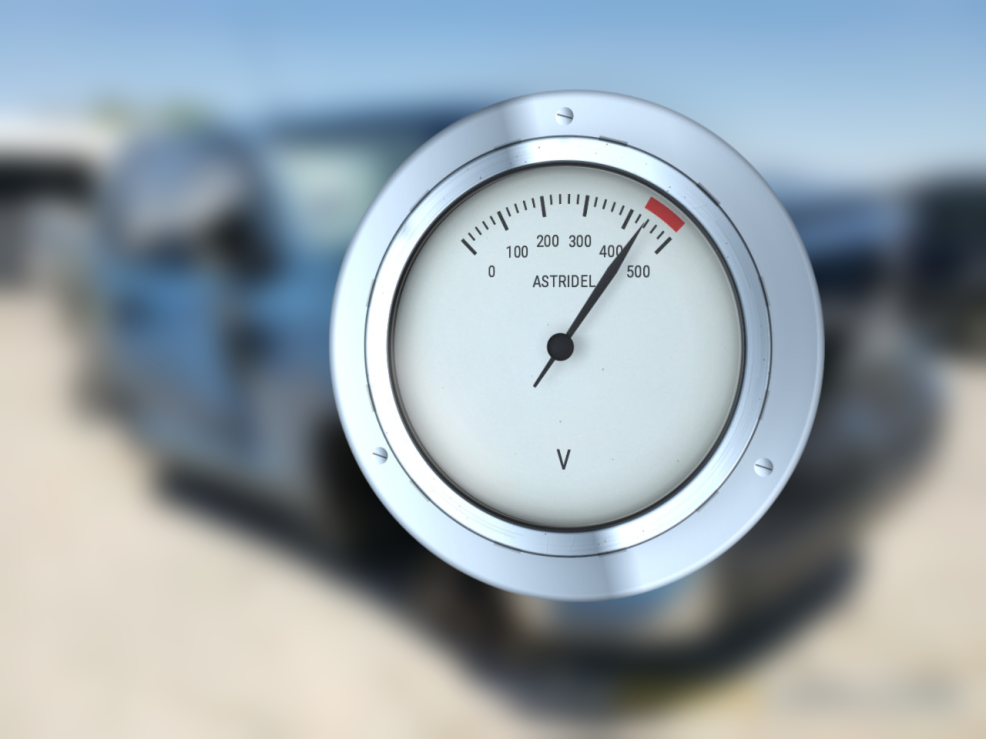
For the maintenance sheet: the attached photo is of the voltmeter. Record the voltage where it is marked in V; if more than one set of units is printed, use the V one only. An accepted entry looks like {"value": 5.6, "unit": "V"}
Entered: {"value": 440, "unit": "V"}
